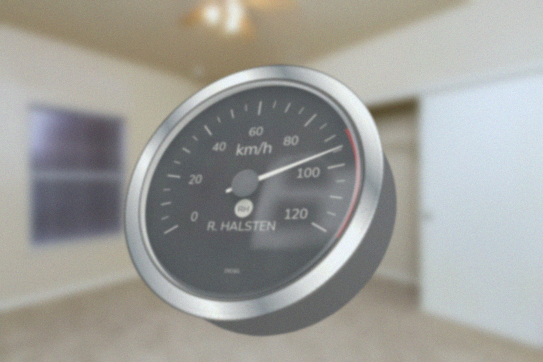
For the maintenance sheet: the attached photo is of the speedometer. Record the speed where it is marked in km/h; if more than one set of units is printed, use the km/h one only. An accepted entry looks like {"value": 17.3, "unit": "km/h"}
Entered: {"value": 95, "unit": "km/h"}
